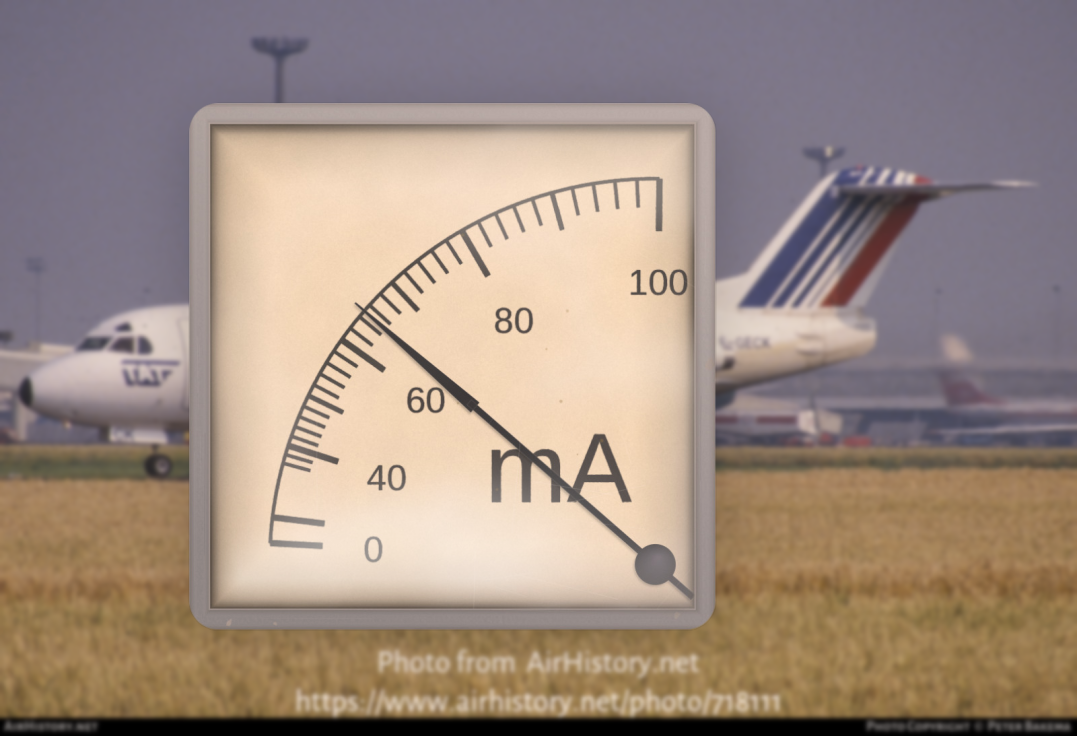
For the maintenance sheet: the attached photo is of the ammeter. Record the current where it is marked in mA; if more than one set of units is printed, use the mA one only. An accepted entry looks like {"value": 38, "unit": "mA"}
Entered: {"value": 65, "unit": "mA"}
